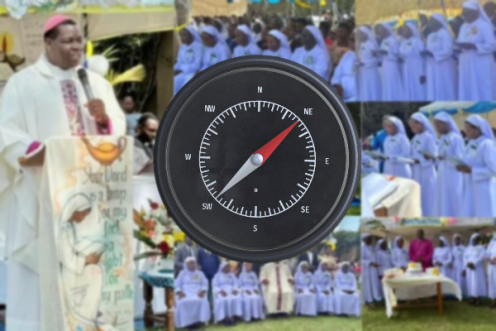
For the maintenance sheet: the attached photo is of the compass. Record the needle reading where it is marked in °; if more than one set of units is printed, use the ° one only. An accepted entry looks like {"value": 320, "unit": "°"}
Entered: {"value": 45, "unit": "°"}
